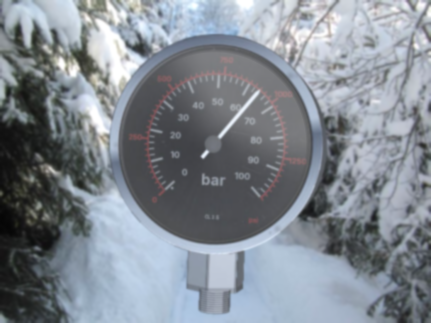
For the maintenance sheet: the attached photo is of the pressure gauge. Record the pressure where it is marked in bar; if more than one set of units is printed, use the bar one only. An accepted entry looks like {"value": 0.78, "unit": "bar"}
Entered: {"value": 64, "unit": "bar"}
